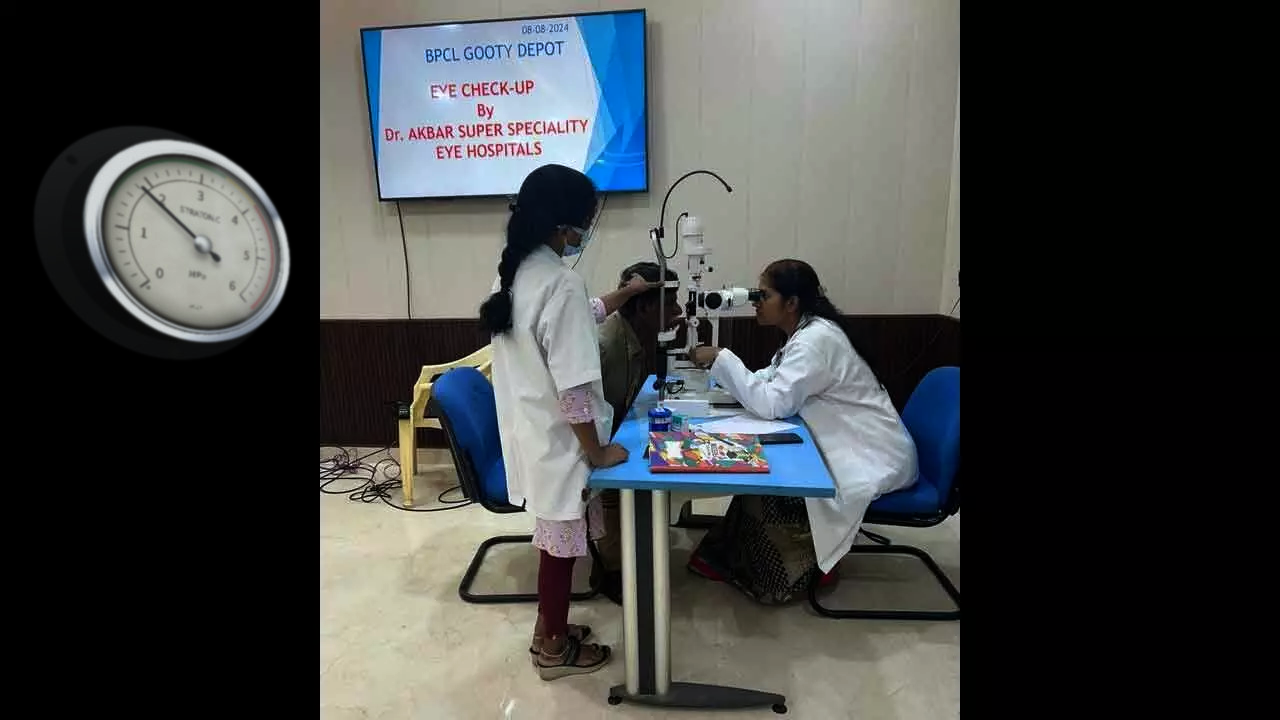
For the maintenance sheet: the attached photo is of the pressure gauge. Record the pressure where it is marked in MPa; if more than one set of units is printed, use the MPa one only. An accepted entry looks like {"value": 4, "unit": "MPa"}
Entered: {"value": 1.8, "unit": "MPa"}
